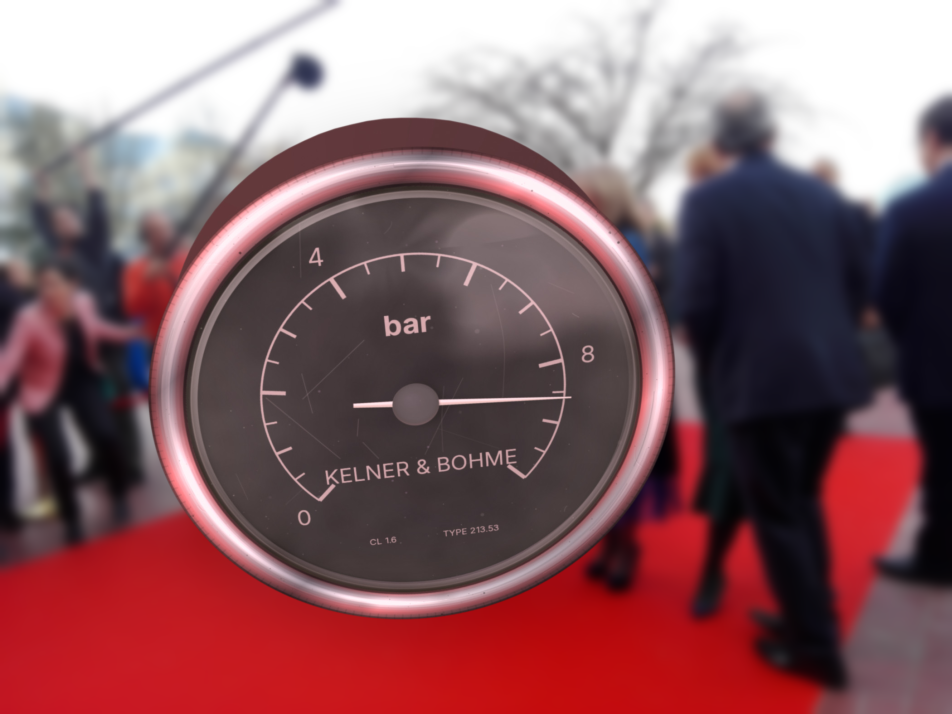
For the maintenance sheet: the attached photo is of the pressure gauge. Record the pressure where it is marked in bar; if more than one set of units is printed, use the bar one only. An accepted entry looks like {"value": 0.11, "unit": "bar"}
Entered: {"value": 8.5, "unit": "bar"}
